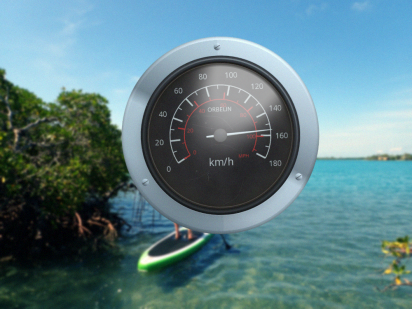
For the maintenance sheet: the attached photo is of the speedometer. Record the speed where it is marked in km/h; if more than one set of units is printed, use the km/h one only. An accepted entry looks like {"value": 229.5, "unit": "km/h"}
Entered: {"value": 155, "unit": "km/h"}
